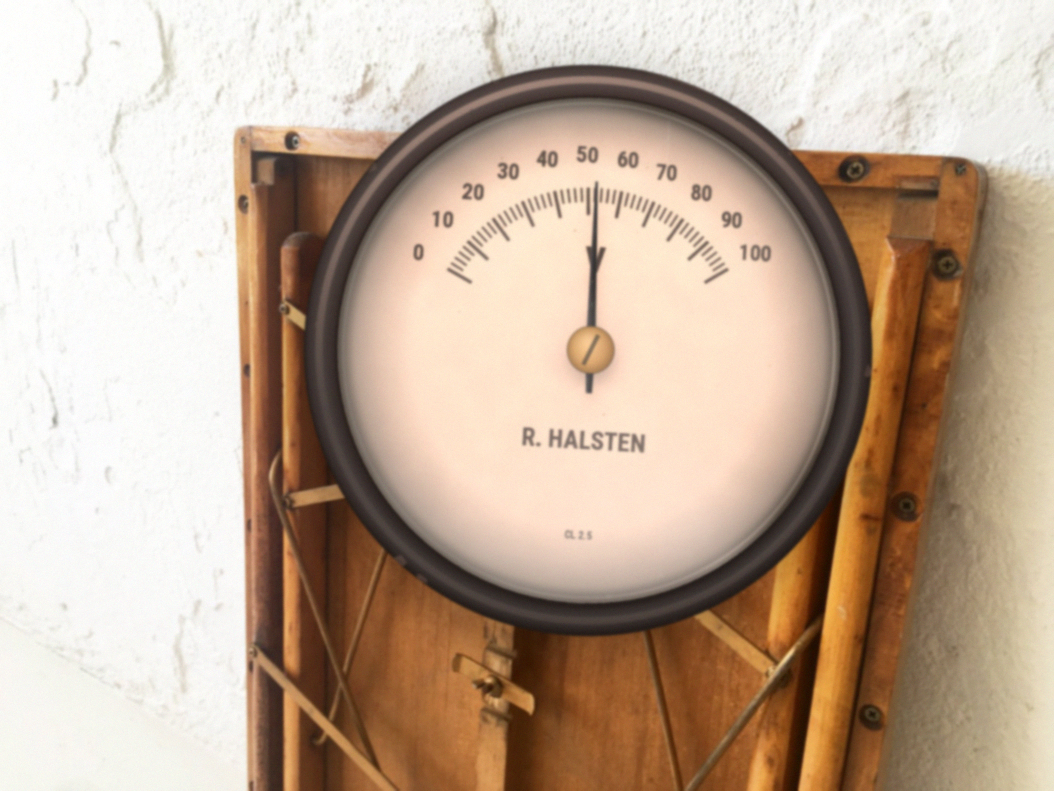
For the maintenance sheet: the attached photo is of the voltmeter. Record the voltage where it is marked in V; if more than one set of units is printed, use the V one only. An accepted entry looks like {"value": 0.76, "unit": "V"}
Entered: {"value": 52, "unit": "V"}
